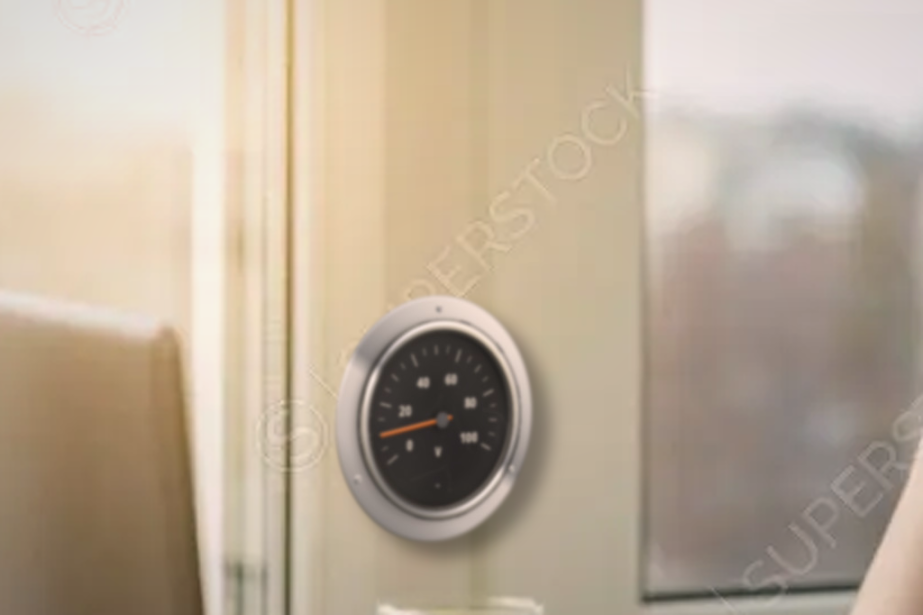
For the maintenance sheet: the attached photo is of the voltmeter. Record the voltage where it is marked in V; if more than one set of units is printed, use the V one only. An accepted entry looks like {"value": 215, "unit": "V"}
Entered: {"value": 10, "unit": "V"}
